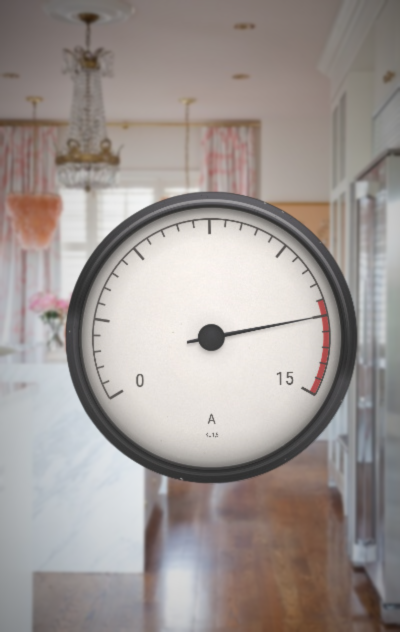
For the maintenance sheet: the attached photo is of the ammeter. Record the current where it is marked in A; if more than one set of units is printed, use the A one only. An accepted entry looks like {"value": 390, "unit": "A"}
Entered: {"value": 12.5, "unit": "A"}
